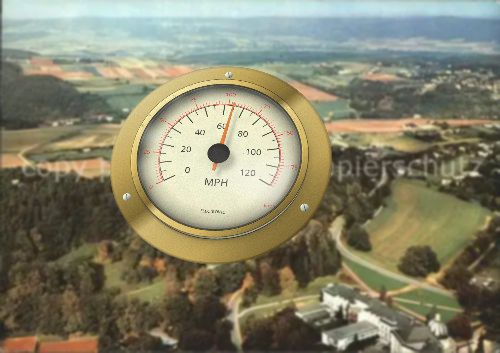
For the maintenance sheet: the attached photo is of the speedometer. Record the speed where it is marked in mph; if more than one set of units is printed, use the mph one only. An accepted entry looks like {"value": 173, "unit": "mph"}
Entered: {"value": 65, "unit": "mph"}
